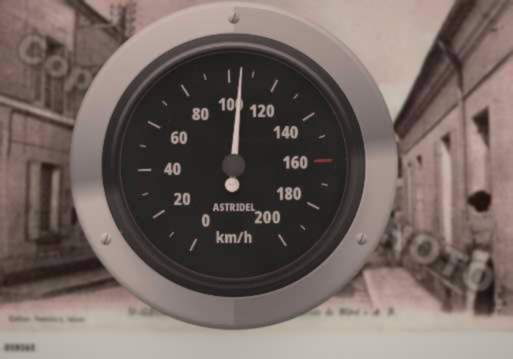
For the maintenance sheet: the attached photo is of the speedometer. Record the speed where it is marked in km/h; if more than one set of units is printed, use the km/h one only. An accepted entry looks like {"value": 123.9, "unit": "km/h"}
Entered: {"value": 105, "unit": "km/h"}
